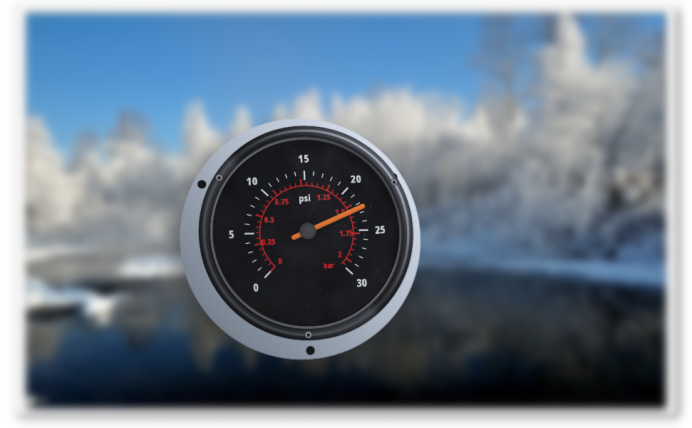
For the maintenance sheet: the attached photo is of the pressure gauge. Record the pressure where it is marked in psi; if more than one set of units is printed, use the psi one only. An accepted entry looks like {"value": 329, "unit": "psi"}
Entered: {"value": 22.5, "unit": "psi"}
